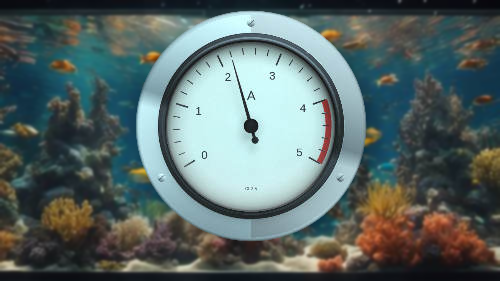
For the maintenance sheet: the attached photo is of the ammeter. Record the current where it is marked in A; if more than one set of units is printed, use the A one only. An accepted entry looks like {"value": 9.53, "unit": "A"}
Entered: {"value": 2.2, "unit": "A"}
